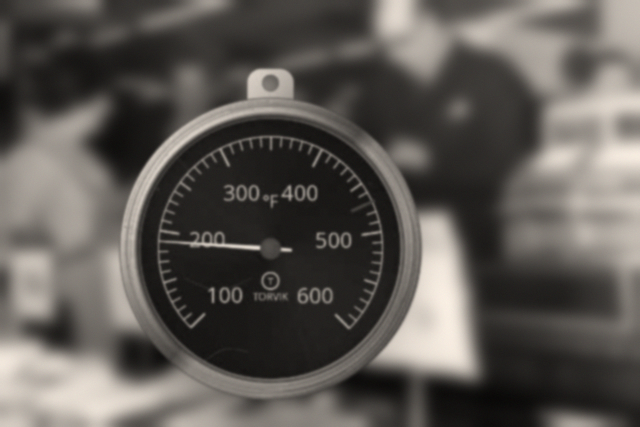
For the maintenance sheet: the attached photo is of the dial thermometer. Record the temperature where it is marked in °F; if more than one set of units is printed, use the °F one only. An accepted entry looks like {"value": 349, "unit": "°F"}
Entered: {"value": 190, "unit": "°F"}
